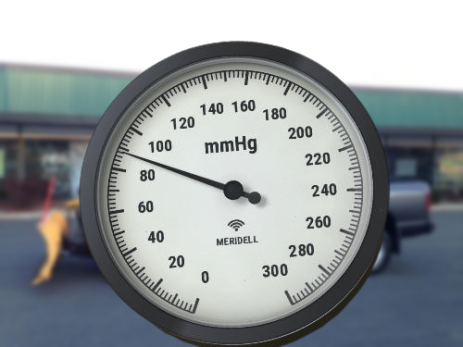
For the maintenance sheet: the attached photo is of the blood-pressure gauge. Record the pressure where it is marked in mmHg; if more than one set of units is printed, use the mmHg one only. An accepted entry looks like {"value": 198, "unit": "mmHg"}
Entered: {"value": 88, "unit": "mmHg"}
